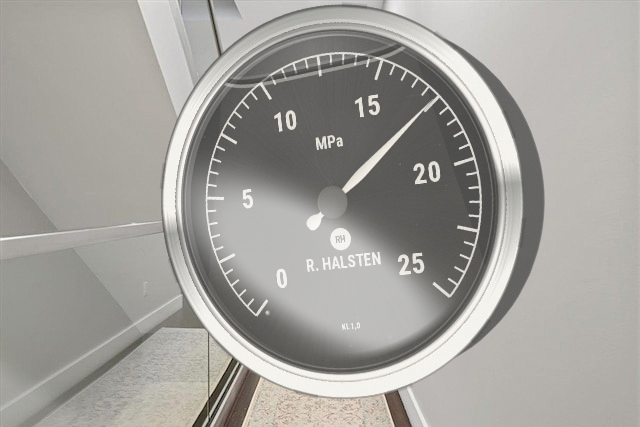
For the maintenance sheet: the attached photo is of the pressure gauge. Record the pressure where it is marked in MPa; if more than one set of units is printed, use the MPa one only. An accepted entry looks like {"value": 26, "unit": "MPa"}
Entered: {"value": 17.5, "unit": "MPa"}
